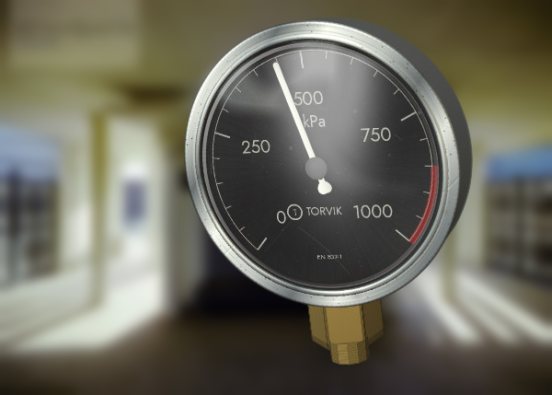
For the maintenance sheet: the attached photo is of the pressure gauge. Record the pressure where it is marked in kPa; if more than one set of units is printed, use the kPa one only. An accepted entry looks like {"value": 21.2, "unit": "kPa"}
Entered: {"value": 450, "unit": "kPa"}
